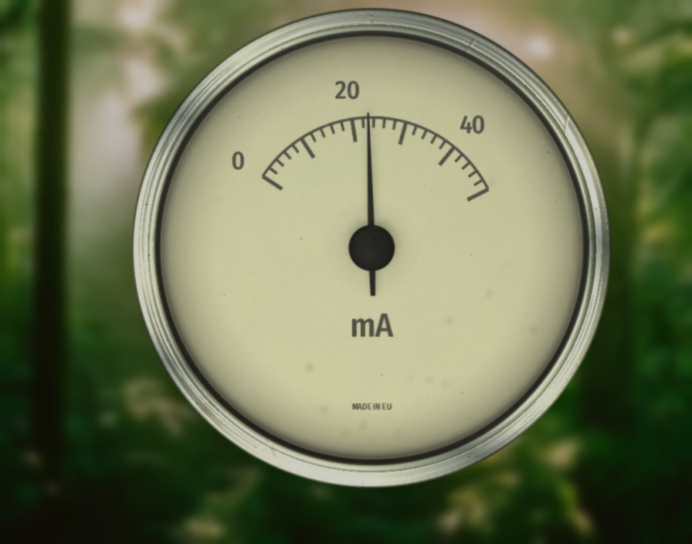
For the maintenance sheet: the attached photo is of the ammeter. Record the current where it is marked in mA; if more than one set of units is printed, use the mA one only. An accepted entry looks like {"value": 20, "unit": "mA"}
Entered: {"value": 23, "unit": "mA"}
